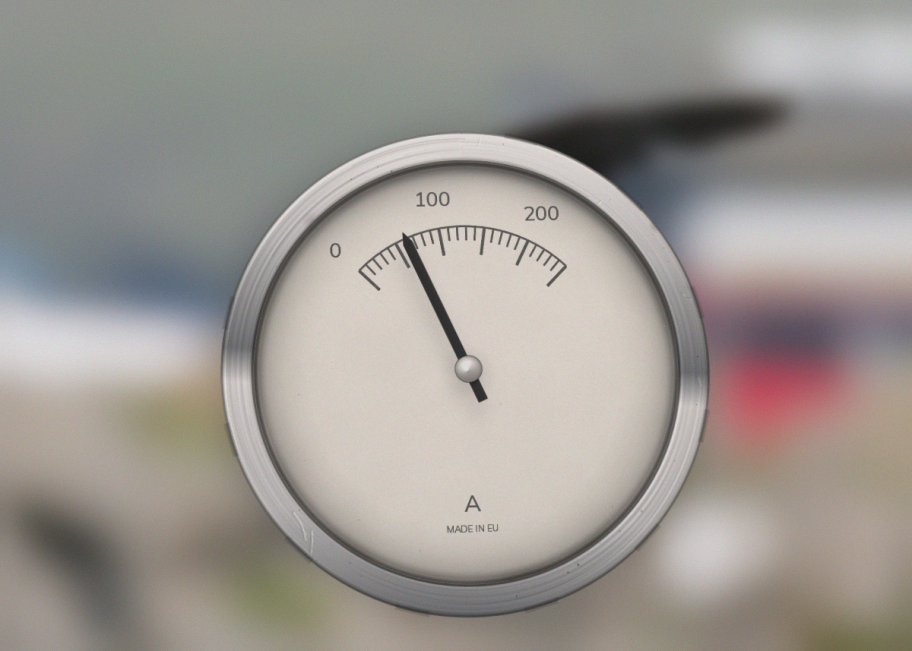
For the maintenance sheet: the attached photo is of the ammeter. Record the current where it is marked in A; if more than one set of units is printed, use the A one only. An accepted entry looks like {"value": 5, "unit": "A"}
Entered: {"value": 60, "unit": "A"}
